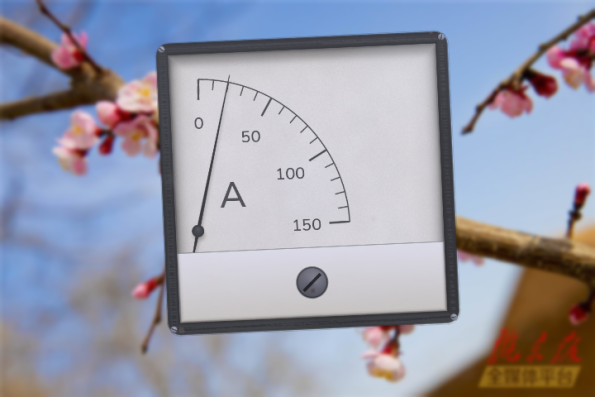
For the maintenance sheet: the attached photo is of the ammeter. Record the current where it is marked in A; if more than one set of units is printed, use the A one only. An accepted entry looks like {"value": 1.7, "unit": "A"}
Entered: {"value": 20, "unit": "A"}
